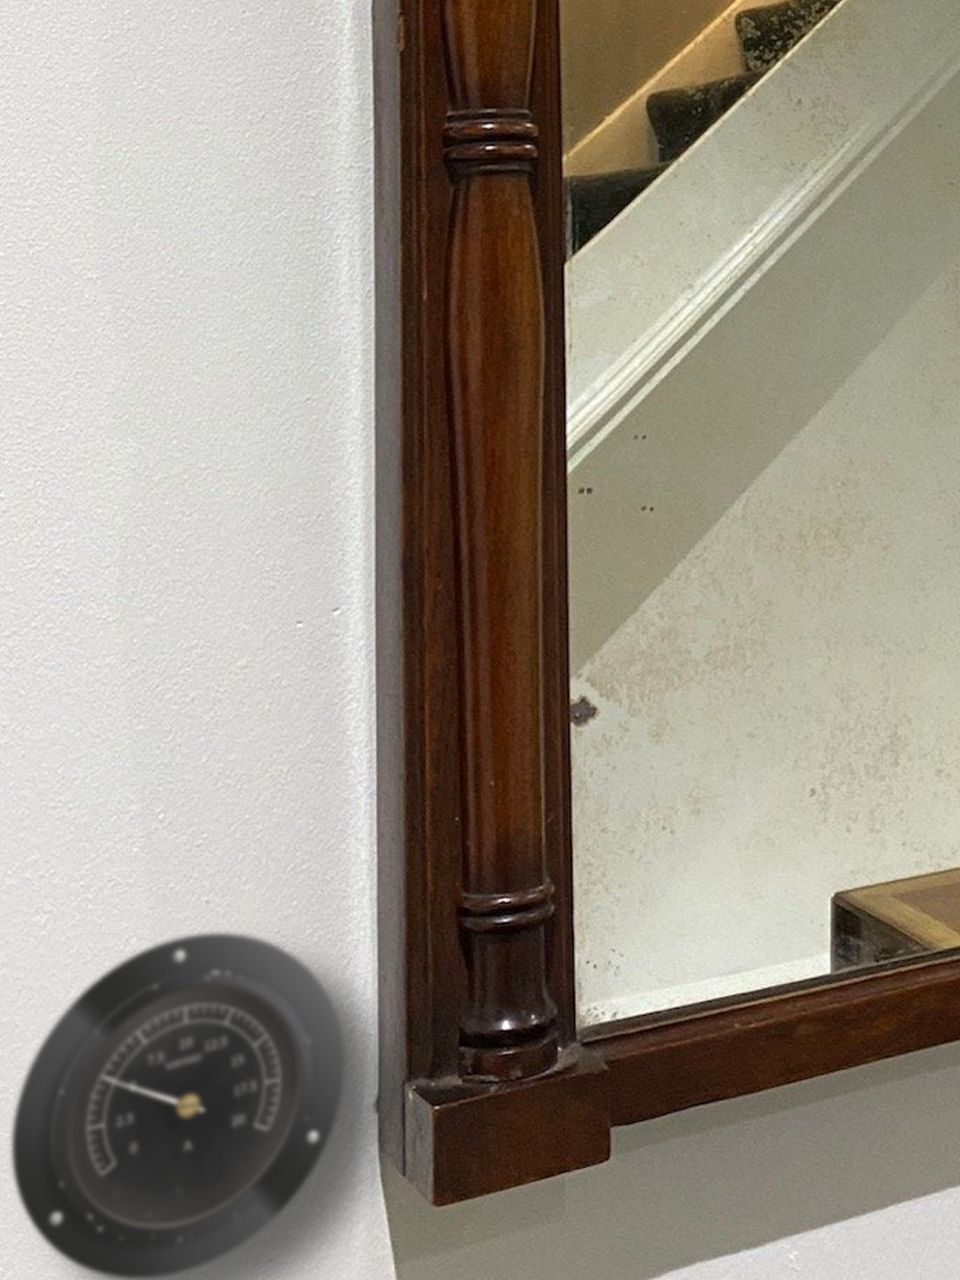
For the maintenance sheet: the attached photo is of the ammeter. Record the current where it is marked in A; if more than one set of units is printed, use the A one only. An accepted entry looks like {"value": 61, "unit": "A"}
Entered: {"value": 5, "unit": "A"}
